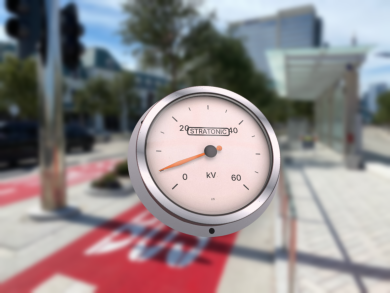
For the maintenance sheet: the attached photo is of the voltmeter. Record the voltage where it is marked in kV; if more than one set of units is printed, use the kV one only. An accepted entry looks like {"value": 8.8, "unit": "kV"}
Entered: {"value": 5, "unit": "kV"}
